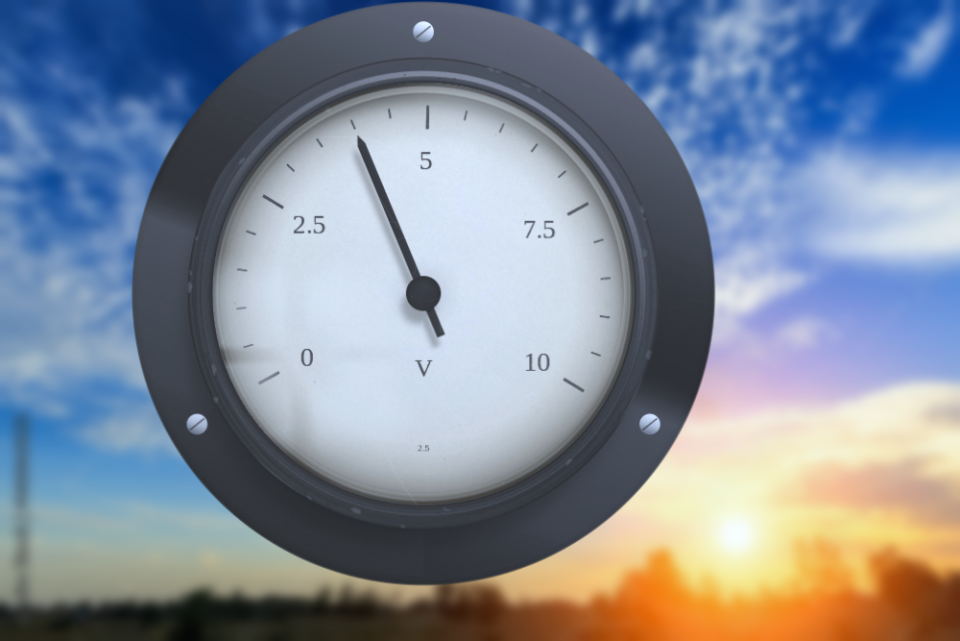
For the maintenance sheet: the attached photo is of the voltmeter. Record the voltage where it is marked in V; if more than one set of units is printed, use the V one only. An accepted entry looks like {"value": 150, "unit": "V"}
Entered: {"value": 4, "unit": "V"}
